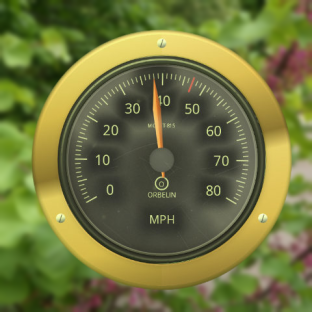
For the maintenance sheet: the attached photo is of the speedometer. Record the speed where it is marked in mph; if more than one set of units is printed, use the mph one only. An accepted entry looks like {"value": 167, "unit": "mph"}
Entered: {"value": 38, "unit": "mph"}
